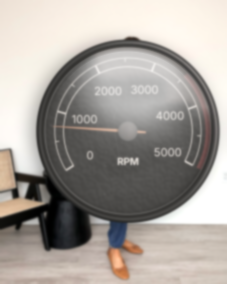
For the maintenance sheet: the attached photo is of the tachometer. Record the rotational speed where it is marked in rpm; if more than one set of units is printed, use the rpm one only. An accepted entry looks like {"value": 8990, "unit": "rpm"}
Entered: {"value": 750, "unit": "rpm"}
